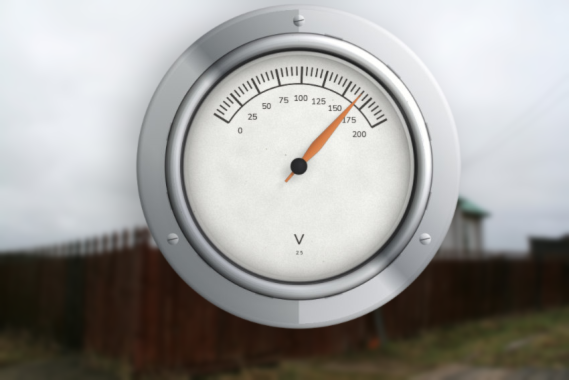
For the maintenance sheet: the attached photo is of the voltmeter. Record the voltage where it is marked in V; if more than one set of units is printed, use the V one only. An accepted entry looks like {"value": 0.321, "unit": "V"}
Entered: {"value": 165, "unit": "V"}
